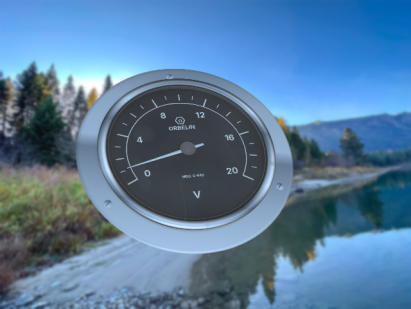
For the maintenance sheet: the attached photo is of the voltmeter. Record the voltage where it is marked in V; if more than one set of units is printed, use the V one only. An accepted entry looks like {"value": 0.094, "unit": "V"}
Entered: {"value": 1, "unit": "V"}
